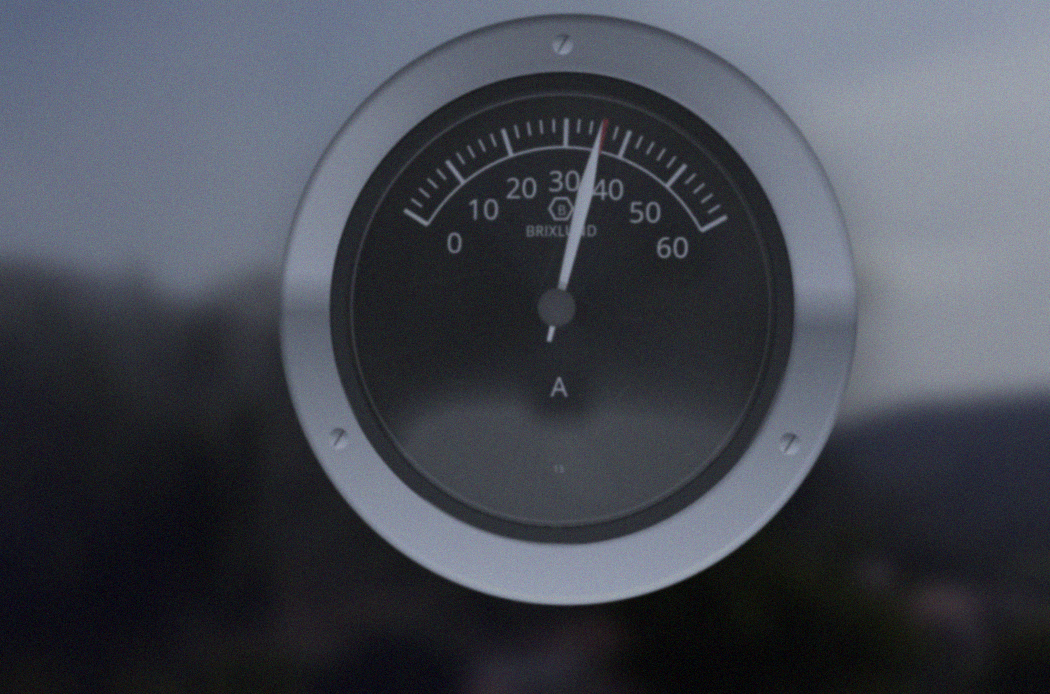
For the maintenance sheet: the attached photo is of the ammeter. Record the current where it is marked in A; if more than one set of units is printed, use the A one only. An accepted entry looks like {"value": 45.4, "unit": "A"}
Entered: {"value": 36, "unit": "A"}
